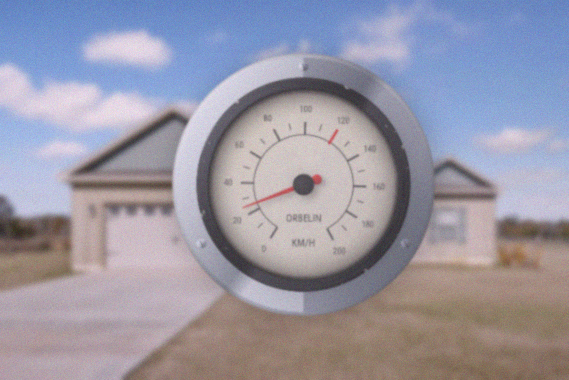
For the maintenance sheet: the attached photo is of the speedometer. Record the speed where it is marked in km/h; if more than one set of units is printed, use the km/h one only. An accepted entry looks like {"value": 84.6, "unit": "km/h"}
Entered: {"value": 25, "unit": "km/h"}
